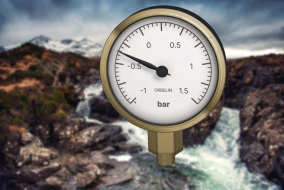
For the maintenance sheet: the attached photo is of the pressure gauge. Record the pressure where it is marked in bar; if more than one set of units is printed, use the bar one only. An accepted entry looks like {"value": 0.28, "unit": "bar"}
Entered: {"value": -0.35, "unit": "bar"}
